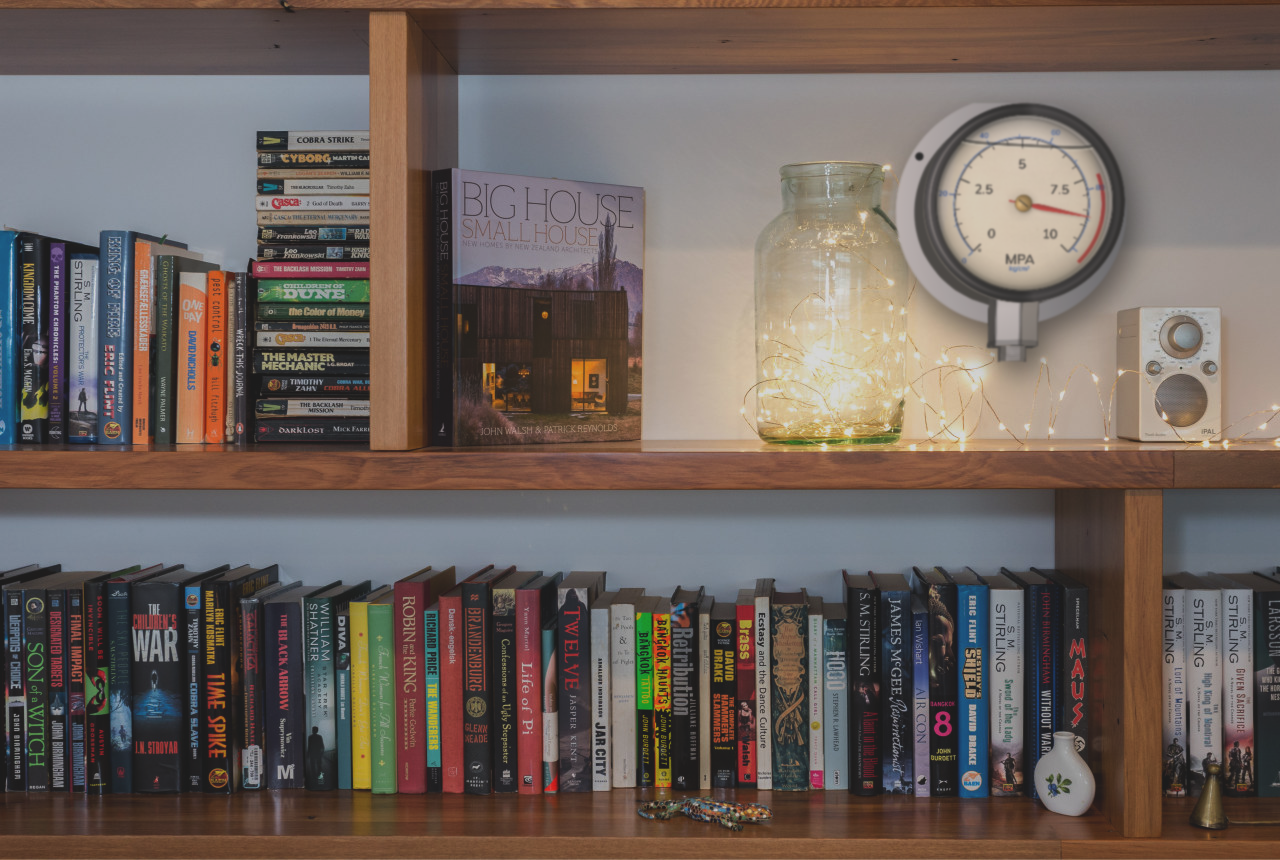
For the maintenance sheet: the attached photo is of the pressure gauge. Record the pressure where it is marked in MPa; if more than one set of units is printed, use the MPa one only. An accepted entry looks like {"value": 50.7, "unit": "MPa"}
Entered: {"value": 8.75, "unit": "MPa"}
